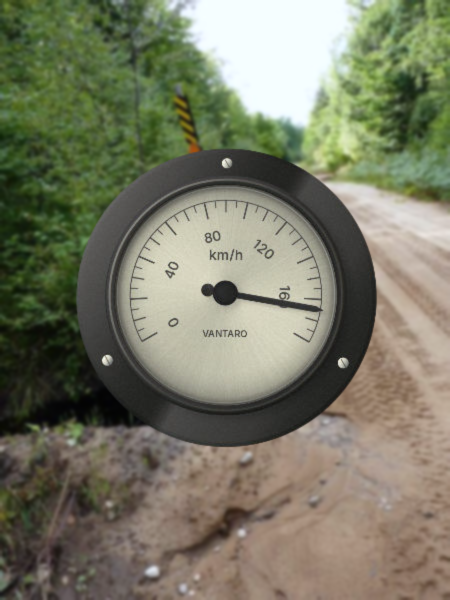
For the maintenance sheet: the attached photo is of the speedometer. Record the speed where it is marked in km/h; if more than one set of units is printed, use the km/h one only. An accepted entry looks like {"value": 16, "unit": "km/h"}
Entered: {"value": 165, "unit": "km/h"}
